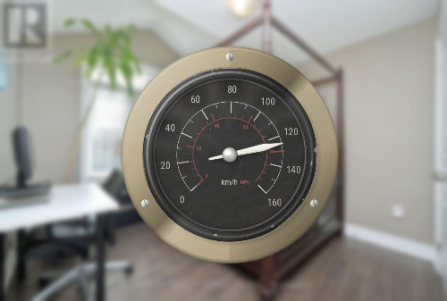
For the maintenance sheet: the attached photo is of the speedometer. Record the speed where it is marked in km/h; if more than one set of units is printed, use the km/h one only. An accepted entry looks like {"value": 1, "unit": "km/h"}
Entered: {"value": 125, "unit": "km/h"}
